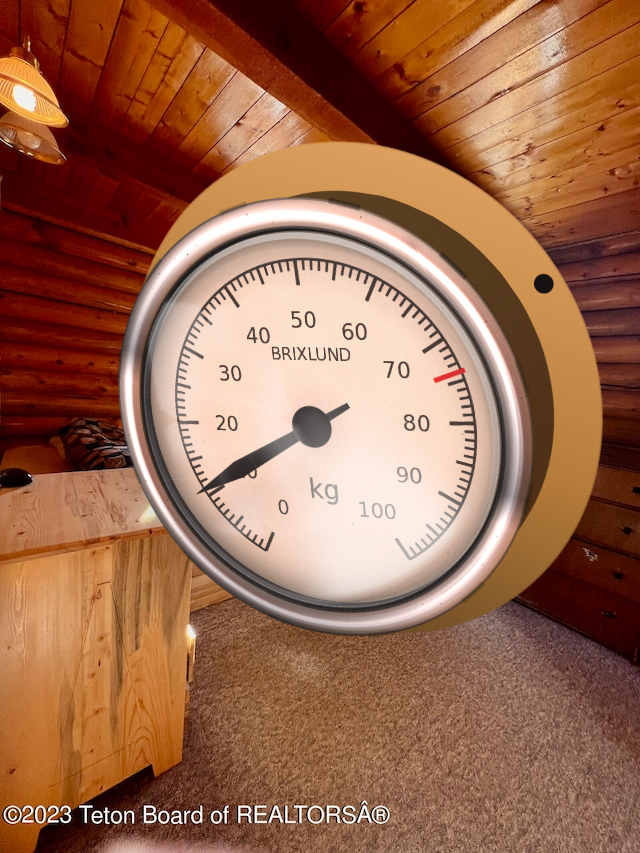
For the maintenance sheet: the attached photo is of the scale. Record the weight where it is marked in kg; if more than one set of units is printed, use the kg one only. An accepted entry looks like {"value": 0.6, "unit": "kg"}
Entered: {"value": 11, "unit": "kg"}
